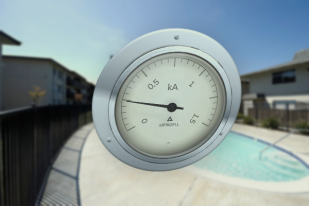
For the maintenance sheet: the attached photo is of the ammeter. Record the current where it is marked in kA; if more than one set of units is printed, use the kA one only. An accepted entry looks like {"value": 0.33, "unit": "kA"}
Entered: {"value": 0.25, "unit": "kA"}
